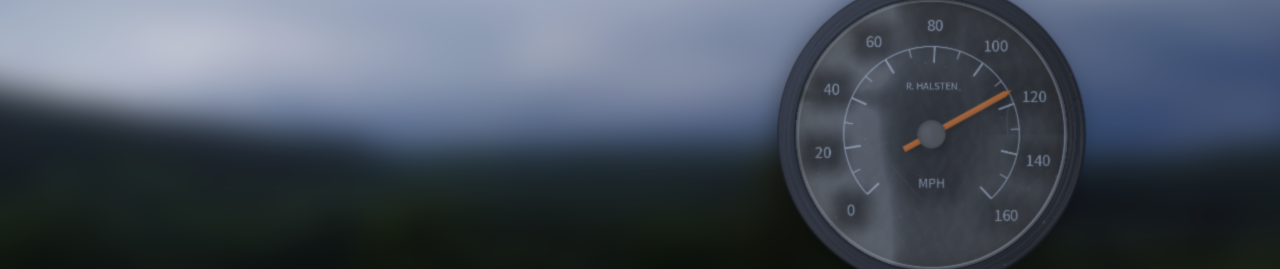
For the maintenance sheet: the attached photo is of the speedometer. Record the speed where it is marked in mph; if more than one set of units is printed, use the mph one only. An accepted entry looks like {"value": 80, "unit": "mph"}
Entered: {"value": 115, "unit": "mph"}
